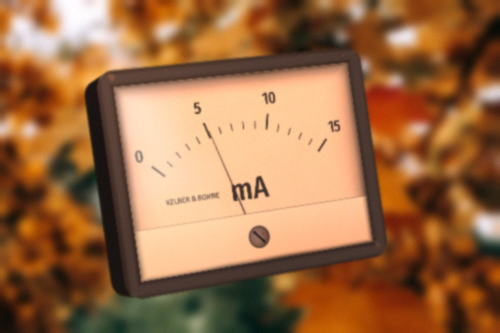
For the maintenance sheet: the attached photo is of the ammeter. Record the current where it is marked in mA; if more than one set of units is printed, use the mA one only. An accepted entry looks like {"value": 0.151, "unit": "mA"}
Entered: {"value": 5, "unit": "mA"}
